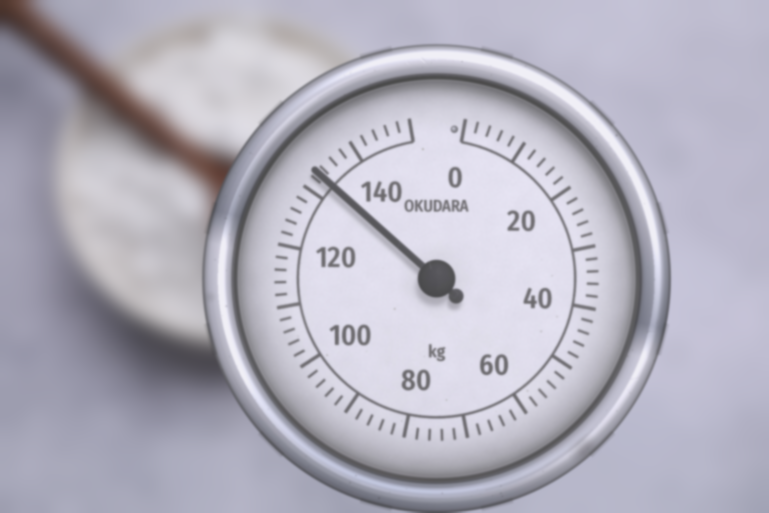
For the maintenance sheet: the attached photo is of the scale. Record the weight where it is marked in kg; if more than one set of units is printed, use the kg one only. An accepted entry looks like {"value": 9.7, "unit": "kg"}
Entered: {"value": 133, "unit": "kg"}
